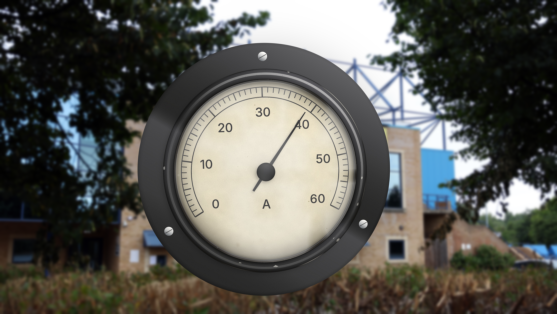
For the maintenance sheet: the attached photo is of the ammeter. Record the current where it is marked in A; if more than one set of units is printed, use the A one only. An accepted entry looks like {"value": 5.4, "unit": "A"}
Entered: {"value": 39, "unit": "A"}
